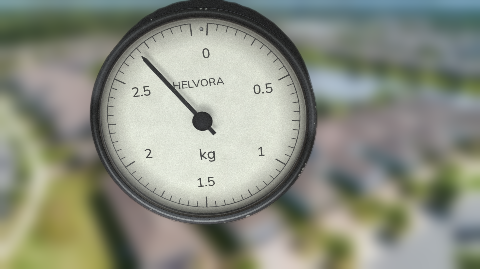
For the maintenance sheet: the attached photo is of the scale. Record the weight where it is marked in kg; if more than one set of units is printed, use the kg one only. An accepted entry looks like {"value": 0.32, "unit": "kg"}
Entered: {"value": 2.7, "unit": "kg"}
